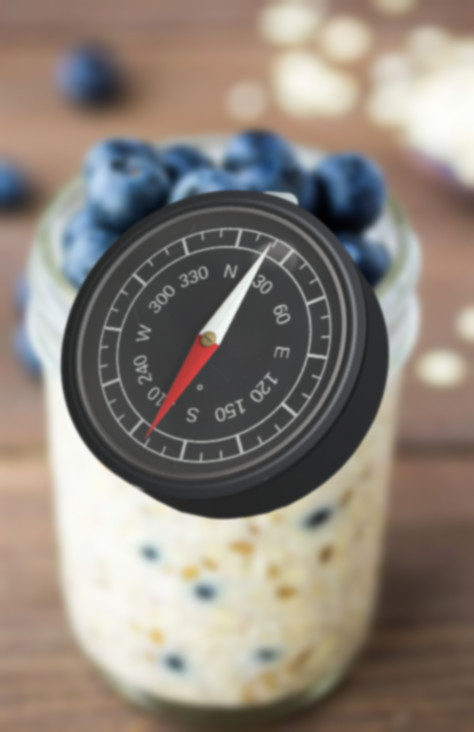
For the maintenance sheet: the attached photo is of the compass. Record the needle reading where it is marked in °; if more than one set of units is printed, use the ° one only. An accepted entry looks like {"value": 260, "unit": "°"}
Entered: {"value": 200, "unit": "°"}
